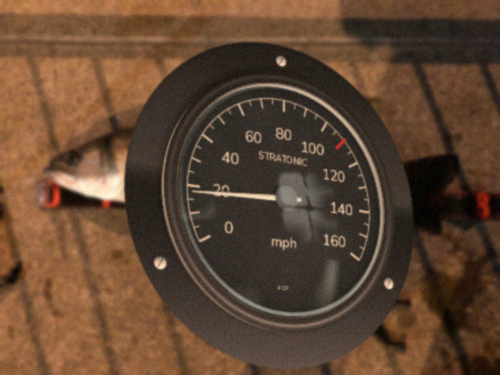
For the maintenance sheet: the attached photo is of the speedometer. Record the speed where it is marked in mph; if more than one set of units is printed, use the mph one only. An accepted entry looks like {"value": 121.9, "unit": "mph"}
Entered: {"value": 17.5, "unit": "mph"}
